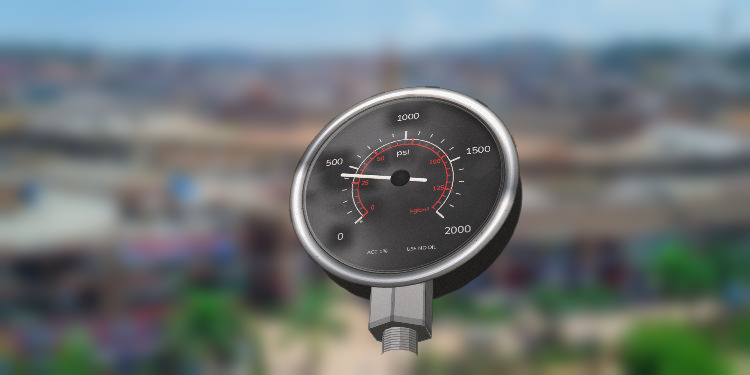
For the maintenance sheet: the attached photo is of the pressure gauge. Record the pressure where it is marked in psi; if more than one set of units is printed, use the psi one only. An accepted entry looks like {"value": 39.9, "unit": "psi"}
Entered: {"value": 400, "unit": "psi"}
